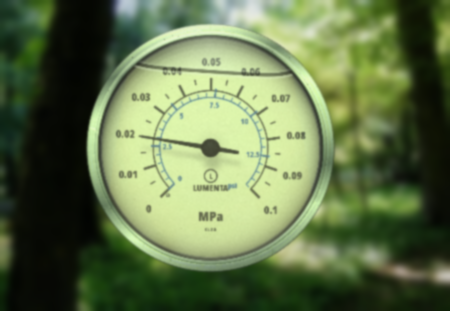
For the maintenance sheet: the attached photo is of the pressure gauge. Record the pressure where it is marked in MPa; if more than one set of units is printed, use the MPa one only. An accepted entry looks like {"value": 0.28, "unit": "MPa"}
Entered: {"value": 0.02, "unit": "MPa"}
